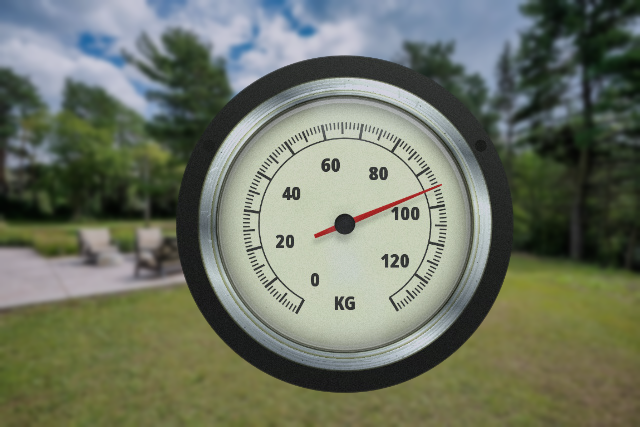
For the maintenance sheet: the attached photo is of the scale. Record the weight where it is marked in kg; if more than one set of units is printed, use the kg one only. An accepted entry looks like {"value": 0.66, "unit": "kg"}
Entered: {"value": 95, "unit": "kg"}
